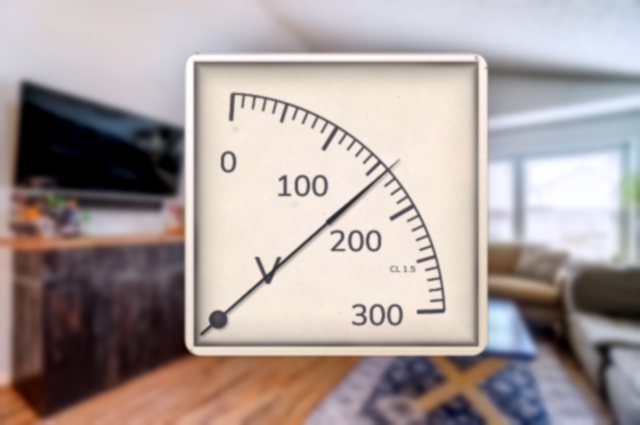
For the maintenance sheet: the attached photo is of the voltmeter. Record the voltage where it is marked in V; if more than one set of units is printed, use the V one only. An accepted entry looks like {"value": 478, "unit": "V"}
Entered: {"value": 160, "unit": "V"}
